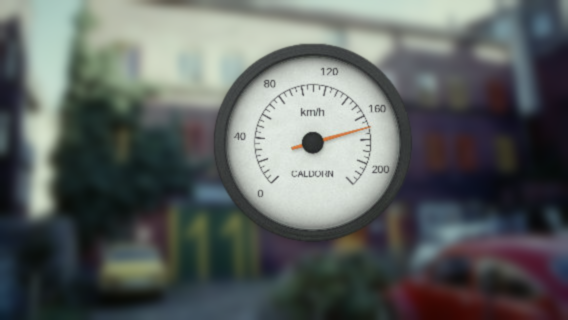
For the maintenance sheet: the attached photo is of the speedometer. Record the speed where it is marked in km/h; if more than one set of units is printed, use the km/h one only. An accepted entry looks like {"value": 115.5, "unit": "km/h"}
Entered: {"value": 170, "unit": "km/h"}
